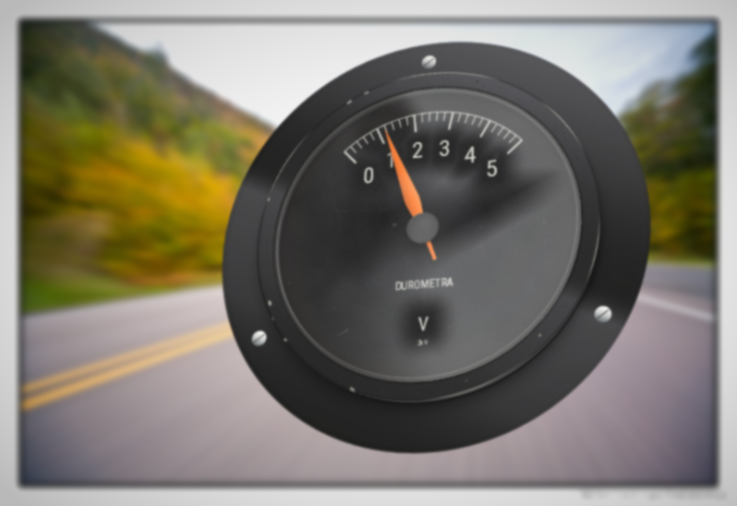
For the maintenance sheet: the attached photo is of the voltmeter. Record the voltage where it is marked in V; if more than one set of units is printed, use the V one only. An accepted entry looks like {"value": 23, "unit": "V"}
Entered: {"value": 1.2, "unit": "V"}
